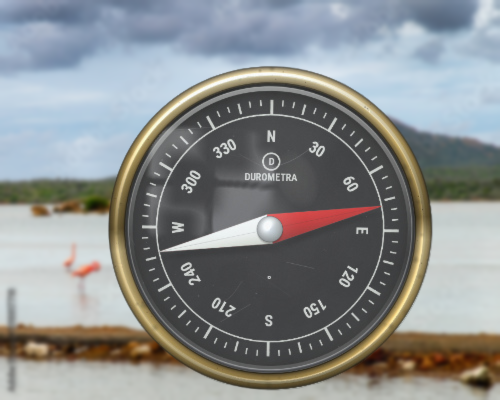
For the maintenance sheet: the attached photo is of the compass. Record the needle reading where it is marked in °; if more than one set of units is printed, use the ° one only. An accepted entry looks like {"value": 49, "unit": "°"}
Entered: {"value": 77.5, "unit": "°"}
